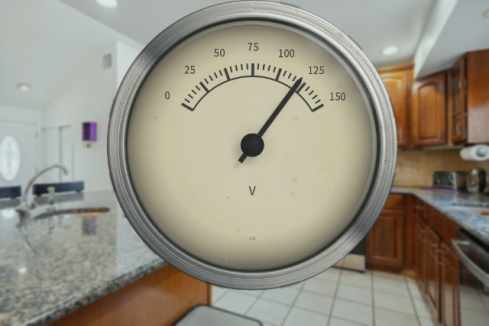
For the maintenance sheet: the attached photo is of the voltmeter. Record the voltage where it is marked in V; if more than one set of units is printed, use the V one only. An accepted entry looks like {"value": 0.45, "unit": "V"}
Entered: {"value": 120, "unit": "V"}
